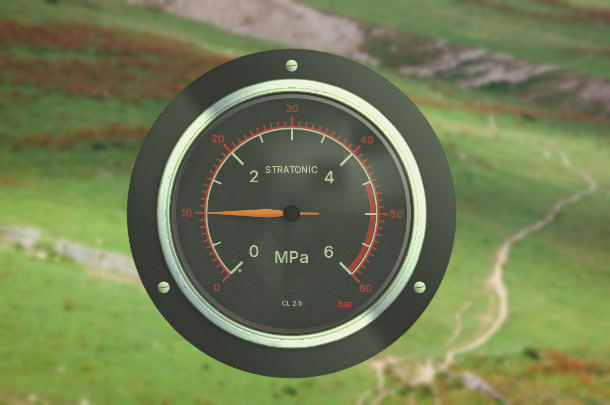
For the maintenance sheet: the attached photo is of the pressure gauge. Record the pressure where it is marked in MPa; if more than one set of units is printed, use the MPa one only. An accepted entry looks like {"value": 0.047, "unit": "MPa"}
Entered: {"value": 1, "unit": "MPa"}
